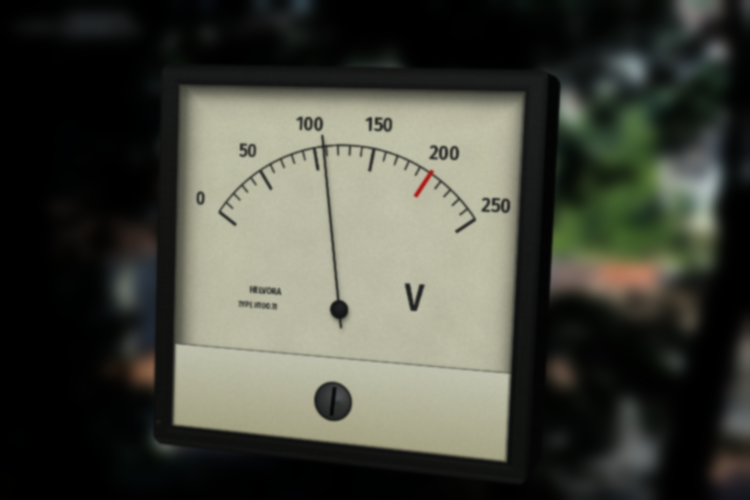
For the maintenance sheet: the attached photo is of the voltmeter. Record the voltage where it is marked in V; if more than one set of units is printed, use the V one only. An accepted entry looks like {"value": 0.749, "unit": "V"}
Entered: {"value": 110, "unit": "V"}
